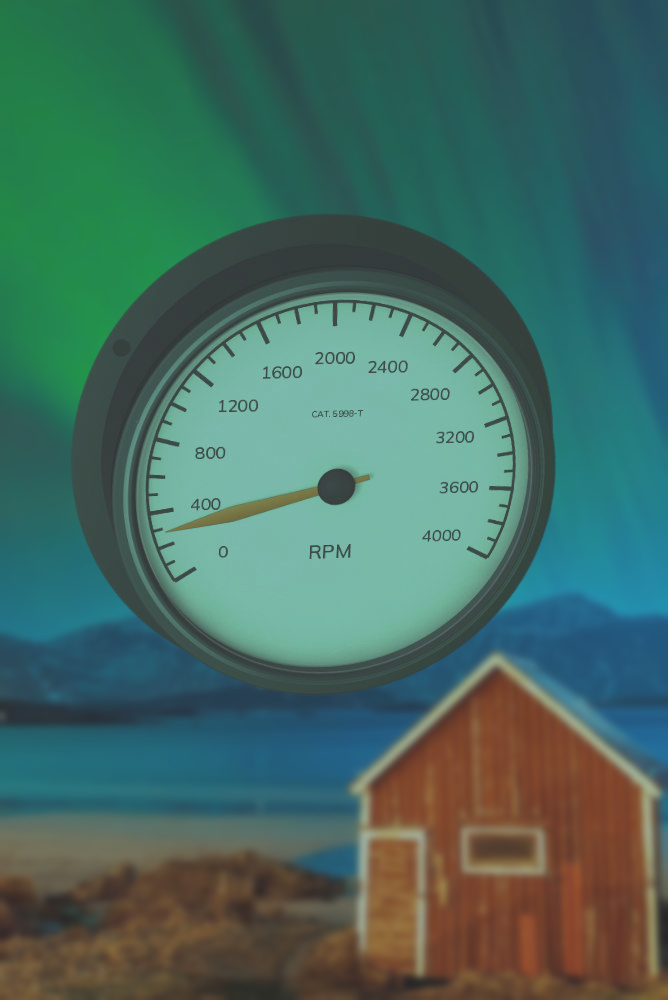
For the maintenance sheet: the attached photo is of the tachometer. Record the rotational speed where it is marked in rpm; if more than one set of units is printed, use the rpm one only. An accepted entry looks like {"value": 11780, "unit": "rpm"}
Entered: {"value": 300, "unit": "rpm"}
